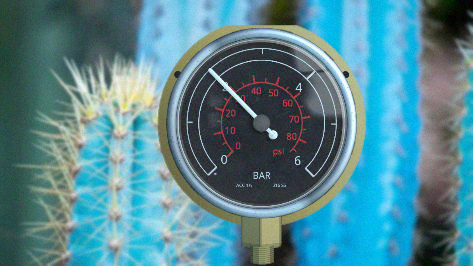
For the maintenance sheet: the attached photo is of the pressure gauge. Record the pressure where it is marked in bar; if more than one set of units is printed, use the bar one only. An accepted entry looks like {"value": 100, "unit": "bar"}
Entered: {"value": 2, "unit": "bar"}
